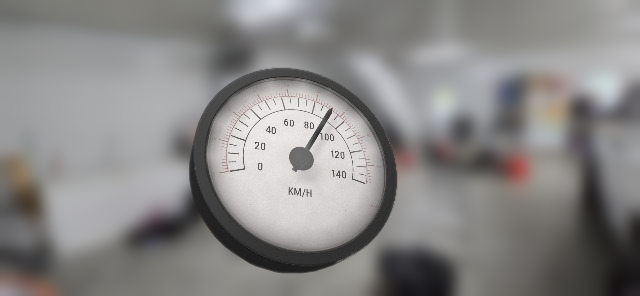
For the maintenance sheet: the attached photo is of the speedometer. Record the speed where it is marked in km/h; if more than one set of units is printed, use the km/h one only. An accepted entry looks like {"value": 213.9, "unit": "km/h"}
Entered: {"value": 90, "unit": "km/h"}
